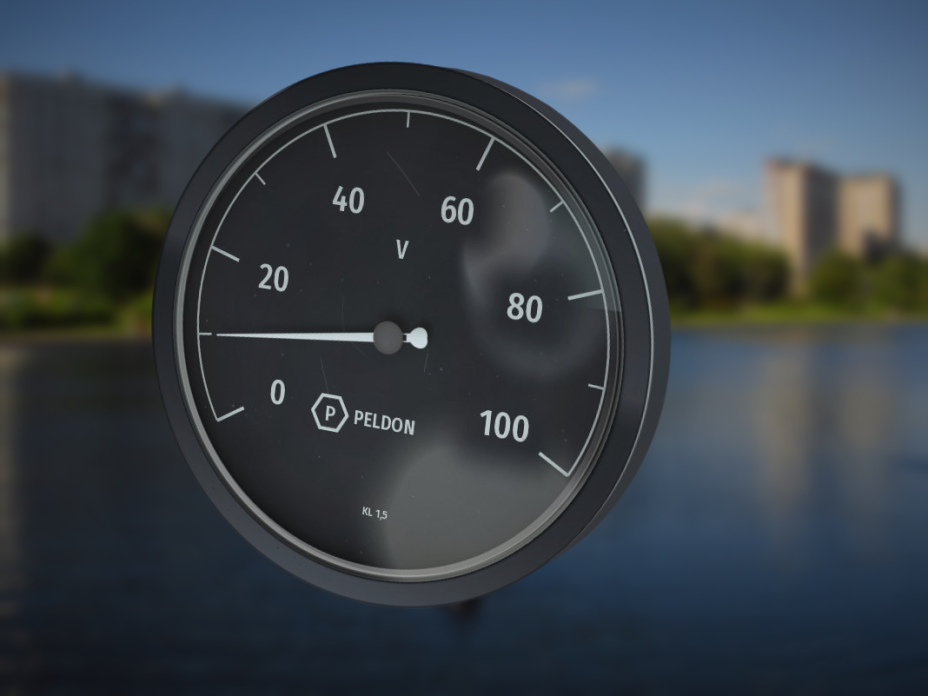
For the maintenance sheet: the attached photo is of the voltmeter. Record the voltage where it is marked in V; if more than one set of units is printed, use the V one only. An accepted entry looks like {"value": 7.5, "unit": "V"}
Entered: {"value": 10, "unit": "V"}
